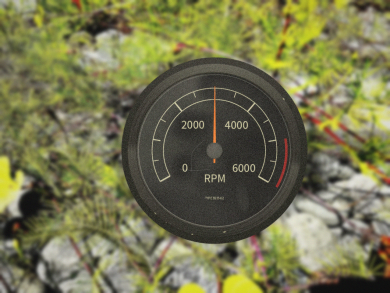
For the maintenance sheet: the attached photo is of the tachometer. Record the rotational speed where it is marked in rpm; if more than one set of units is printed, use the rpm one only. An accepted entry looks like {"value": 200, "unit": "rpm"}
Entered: {"value": 3000, "unit": "rpm"}
